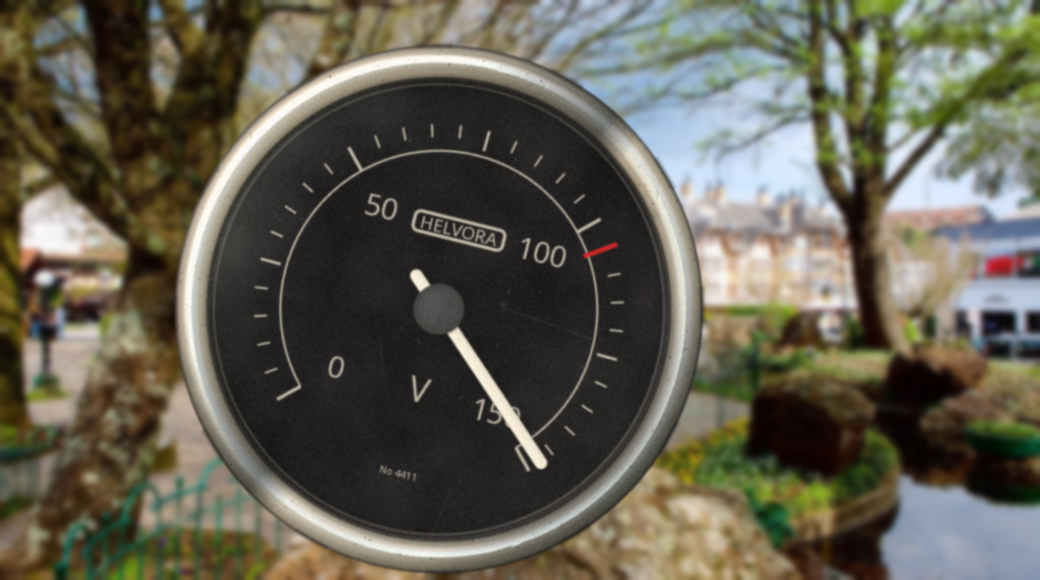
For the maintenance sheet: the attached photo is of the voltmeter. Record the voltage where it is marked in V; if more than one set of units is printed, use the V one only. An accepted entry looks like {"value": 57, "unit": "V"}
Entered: {"value": 147.5, "unit": "V"}
